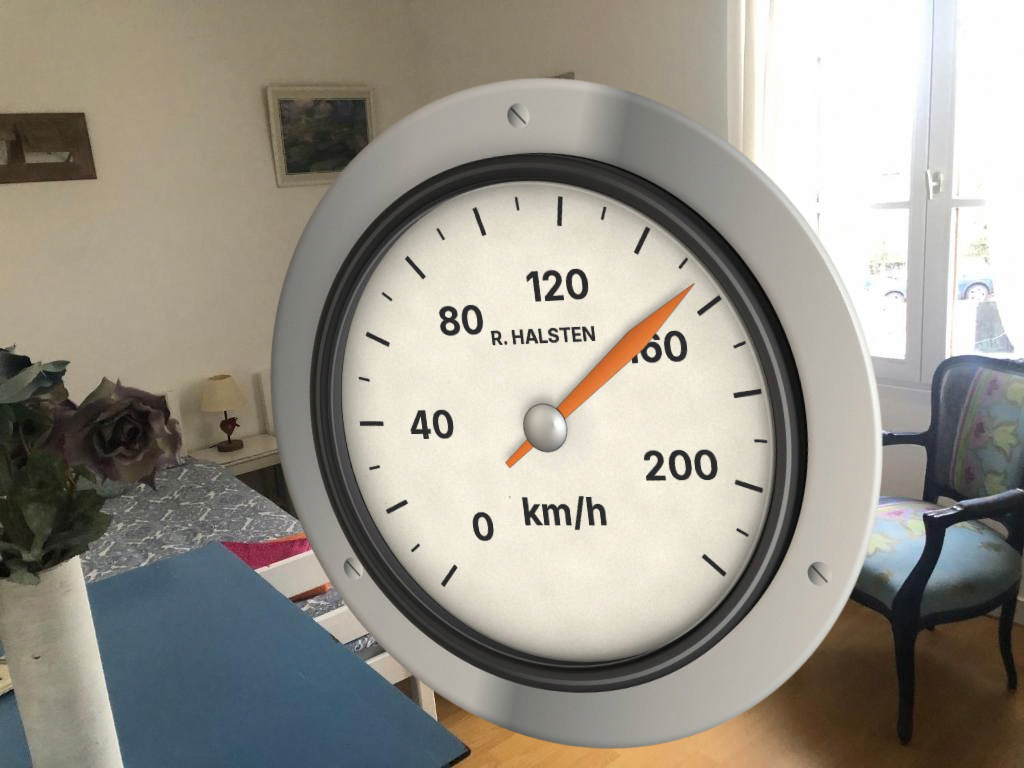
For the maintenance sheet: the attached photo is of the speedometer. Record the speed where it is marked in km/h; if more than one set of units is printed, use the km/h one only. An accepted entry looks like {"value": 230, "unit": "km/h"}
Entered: {"value": 155, "unit": "km/h"}
